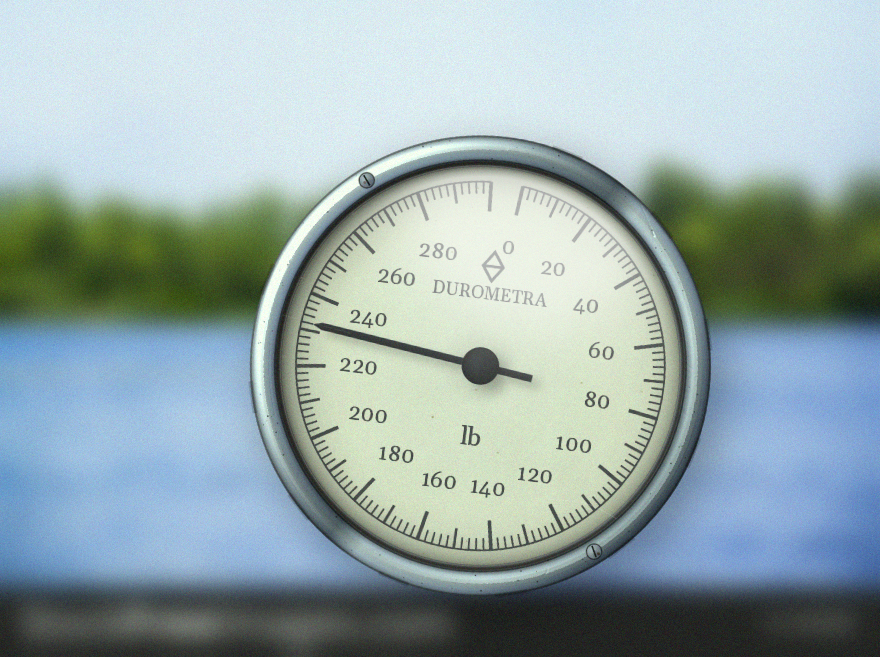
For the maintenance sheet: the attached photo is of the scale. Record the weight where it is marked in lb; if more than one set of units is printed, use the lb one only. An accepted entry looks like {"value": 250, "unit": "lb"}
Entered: {"value": 232, "unit": "lb"}
